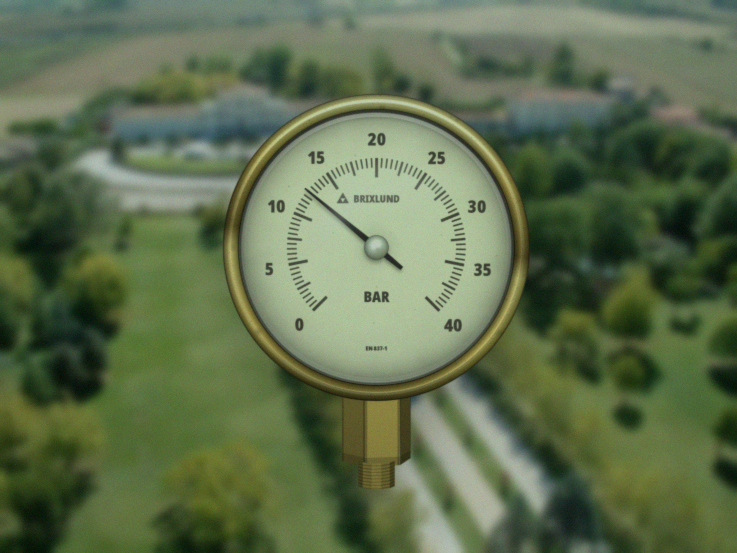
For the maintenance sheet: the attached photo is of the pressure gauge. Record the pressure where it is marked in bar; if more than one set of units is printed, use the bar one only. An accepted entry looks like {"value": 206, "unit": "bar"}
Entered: {"value": 12.5, "unit": "bar"}
